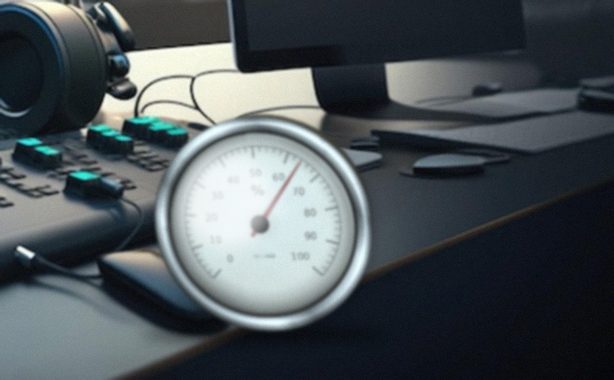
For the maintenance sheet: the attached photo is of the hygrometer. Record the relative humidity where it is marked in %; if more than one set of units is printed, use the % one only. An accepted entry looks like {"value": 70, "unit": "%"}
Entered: {"value": 64, "unit": "%"}
